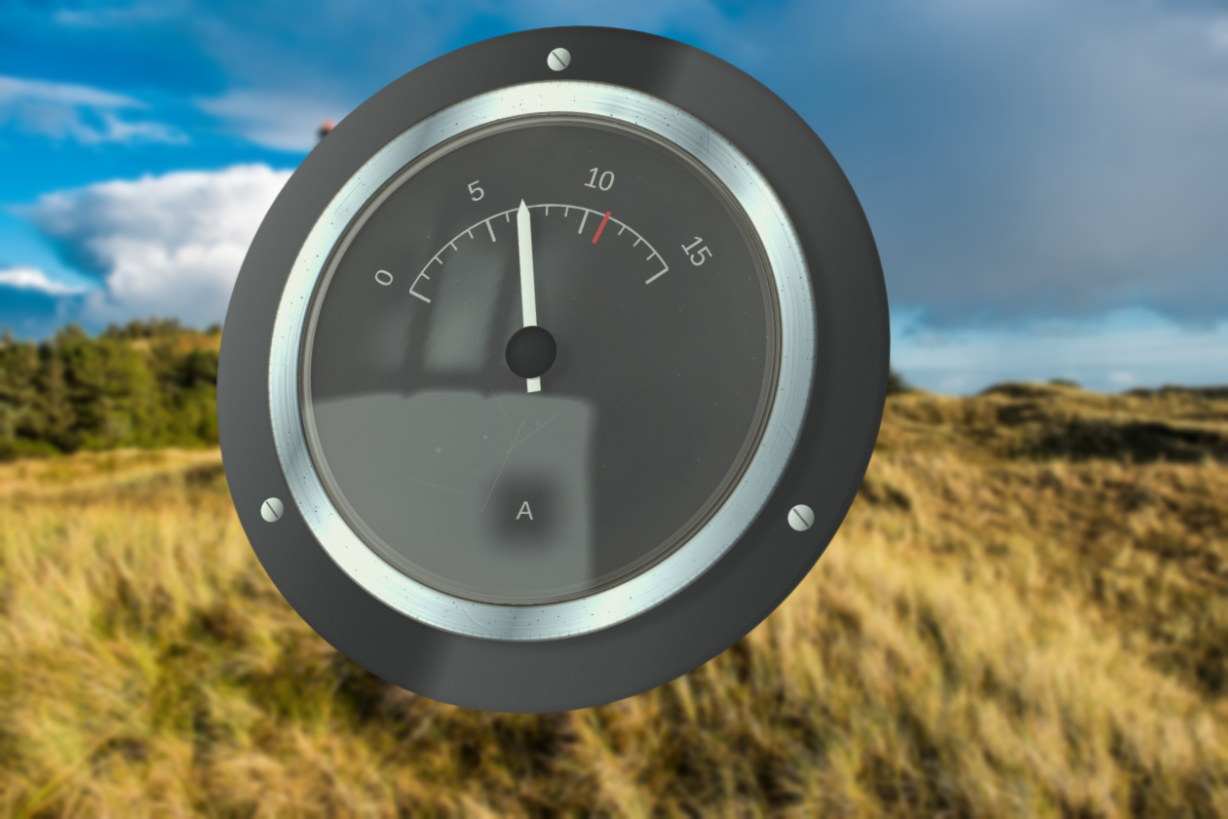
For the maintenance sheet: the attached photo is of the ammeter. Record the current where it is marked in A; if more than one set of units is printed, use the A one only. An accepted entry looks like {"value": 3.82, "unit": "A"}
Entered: {"value": 7, "unit": "A"}
